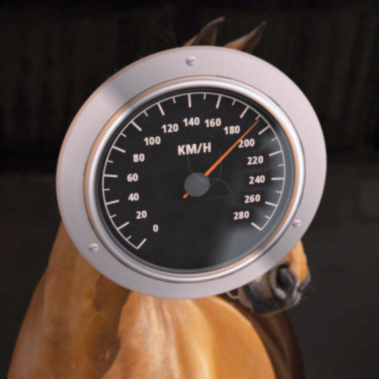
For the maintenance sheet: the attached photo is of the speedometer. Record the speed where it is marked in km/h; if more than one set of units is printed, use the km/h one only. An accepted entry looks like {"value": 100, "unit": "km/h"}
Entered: {"value": 190, "unit": "km/h"}
